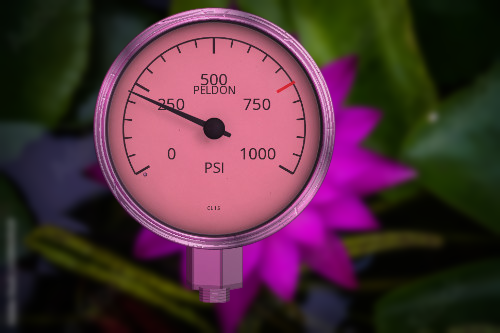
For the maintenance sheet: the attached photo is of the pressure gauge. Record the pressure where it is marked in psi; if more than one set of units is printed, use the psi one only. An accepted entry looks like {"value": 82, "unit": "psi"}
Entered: {"value": 225, "unit": "psi"}
